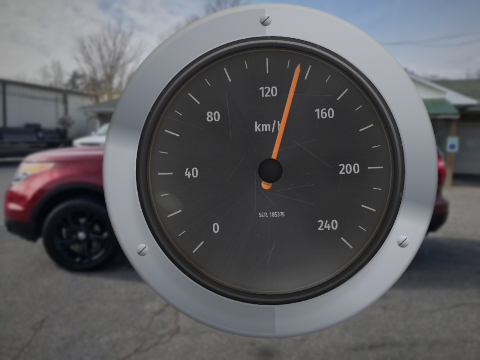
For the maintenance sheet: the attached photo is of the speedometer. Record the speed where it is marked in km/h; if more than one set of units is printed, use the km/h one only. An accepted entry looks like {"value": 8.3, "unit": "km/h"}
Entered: {"value": 135, "unit": "km/h"}
